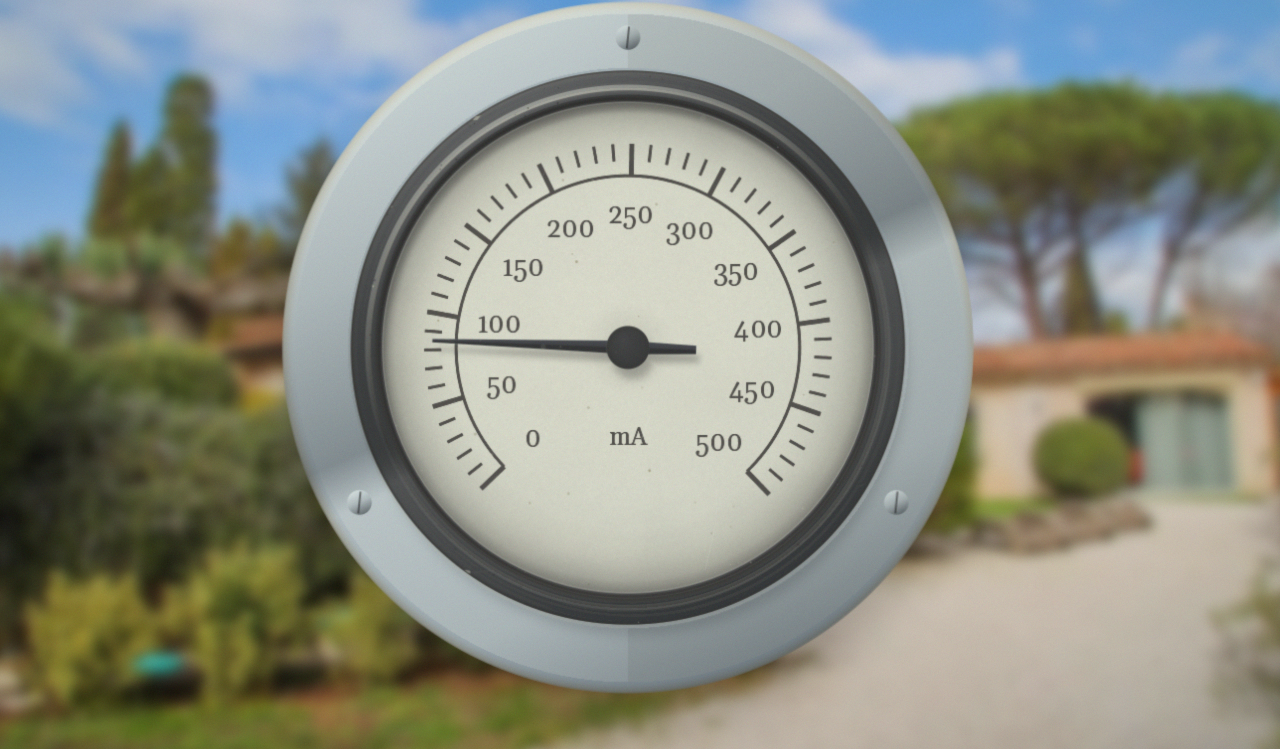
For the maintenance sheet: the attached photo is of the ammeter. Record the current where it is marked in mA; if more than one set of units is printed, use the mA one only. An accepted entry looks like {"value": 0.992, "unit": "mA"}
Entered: {"value": 85, "unit": "mA"}
